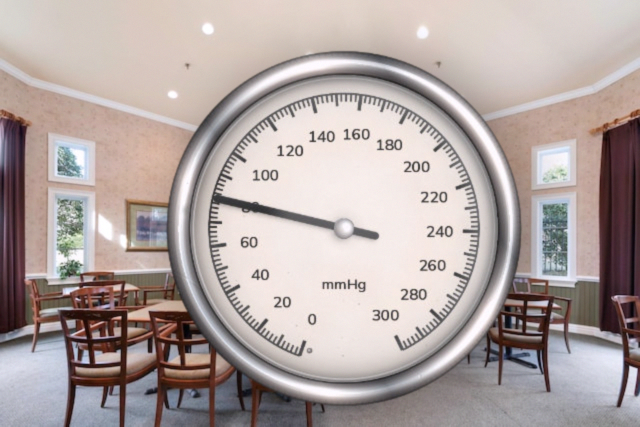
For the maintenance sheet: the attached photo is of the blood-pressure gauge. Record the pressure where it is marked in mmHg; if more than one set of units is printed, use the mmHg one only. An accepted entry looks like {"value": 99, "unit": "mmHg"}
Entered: {"value": 80, "unit": "mmHg"}
